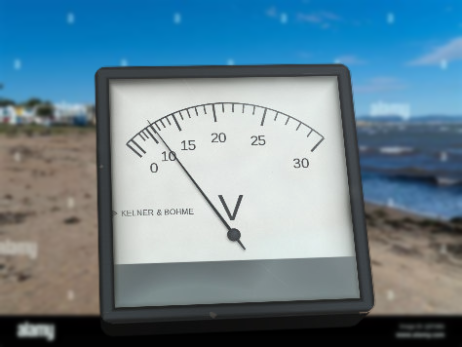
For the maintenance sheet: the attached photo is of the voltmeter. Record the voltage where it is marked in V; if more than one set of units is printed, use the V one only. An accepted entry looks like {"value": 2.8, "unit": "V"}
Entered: {"value": 11, "unit": "V"}
